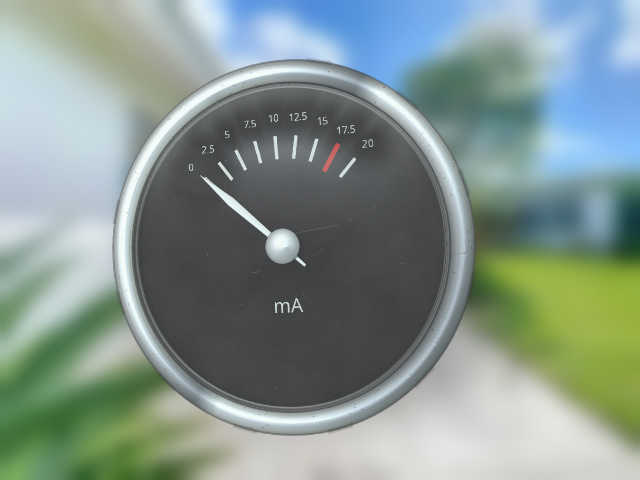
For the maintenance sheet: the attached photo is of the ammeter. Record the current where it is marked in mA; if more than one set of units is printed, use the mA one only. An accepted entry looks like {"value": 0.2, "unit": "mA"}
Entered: {"value": 0, "unit": "mA"}
